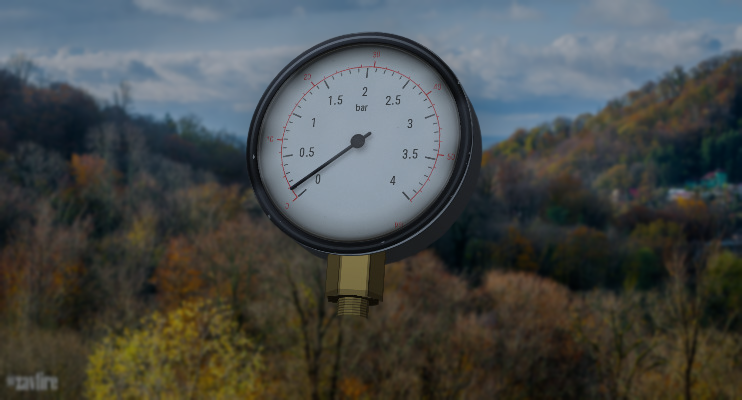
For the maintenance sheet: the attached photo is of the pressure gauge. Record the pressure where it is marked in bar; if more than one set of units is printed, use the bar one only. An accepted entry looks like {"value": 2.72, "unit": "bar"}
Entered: {"value": 0.1, "unit": "bar"}
